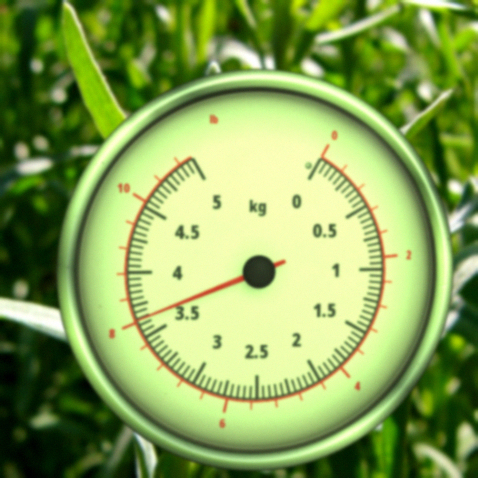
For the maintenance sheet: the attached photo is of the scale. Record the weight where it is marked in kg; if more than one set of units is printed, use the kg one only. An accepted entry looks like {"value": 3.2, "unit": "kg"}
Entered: {"value": 3.65, "unit": "kg"}
